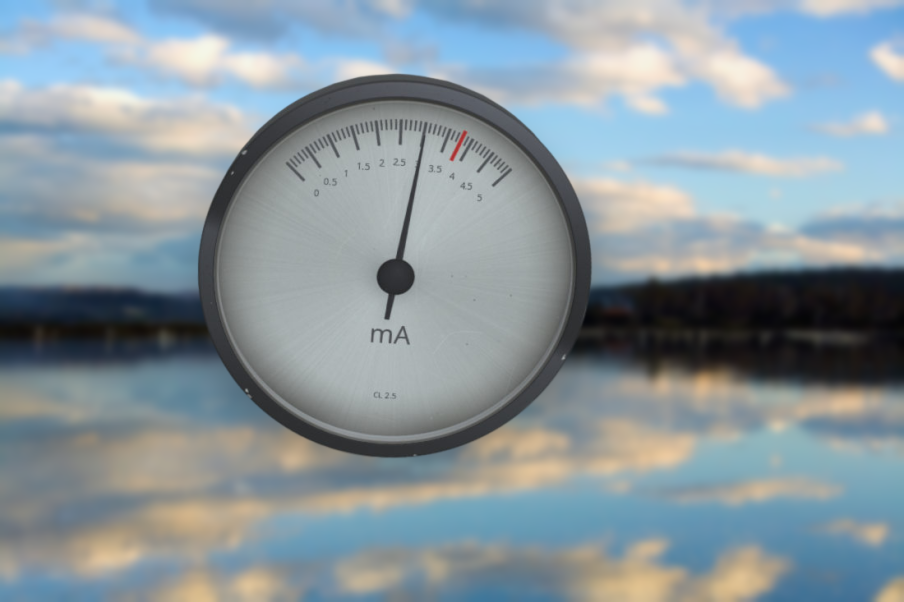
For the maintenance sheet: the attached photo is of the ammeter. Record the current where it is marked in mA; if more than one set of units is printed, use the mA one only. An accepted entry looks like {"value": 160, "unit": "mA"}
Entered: {"value": 3, "unit": "mA"}
